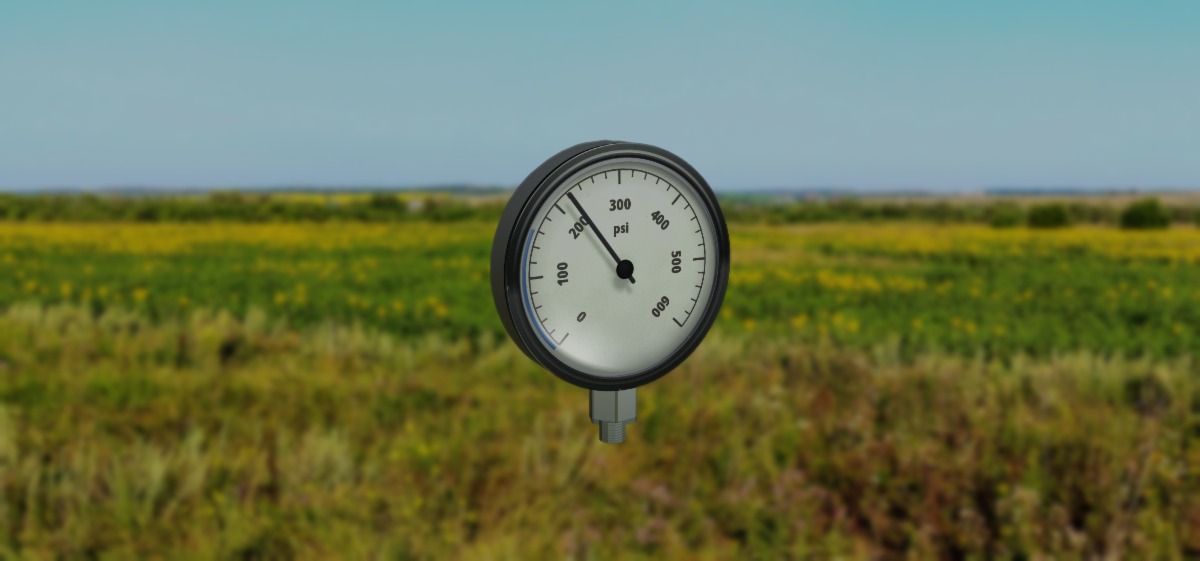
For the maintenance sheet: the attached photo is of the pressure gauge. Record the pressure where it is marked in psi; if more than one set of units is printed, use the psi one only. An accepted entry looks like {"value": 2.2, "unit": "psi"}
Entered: {"value": 220, "unit": "psi"}
